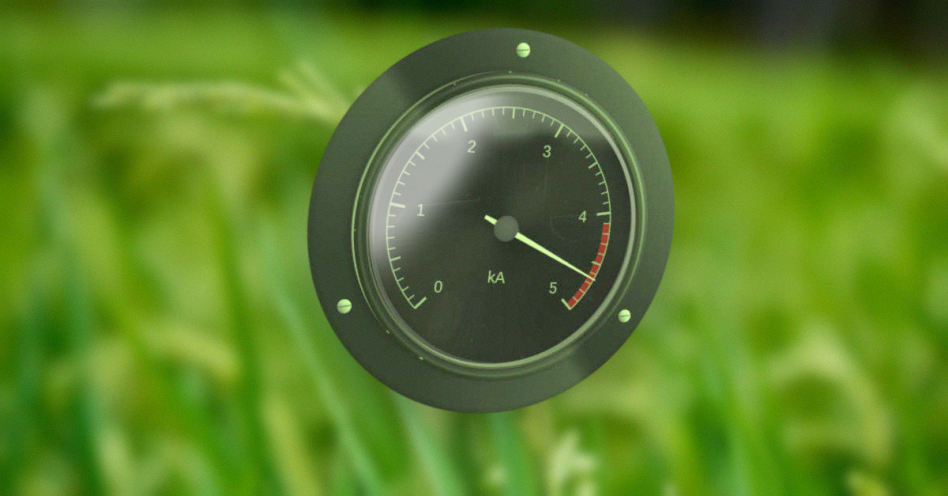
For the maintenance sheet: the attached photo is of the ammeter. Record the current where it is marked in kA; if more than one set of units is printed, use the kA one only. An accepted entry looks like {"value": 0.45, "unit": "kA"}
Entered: {"value": 4.65, "unit": "kA"}
